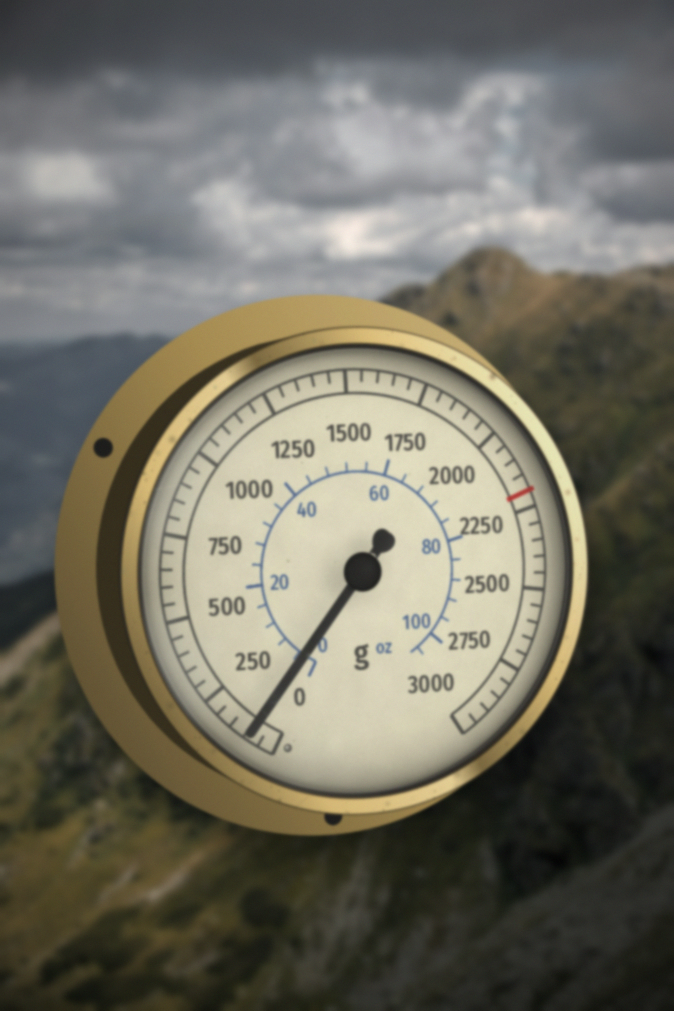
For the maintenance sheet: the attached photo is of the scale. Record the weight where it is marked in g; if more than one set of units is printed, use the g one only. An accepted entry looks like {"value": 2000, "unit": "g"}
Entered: {"value": 100, "unit": "g"}
